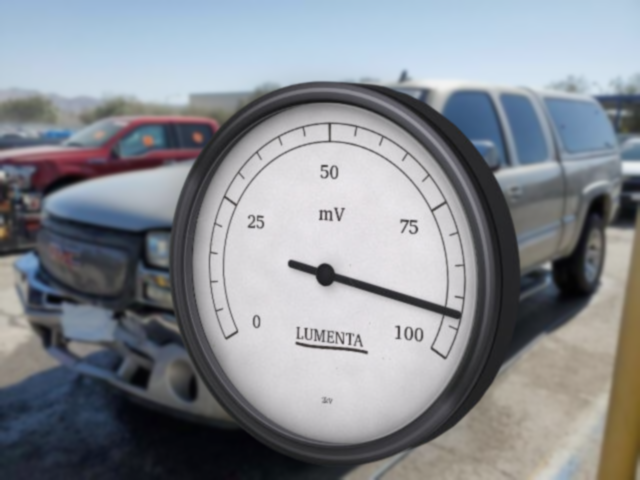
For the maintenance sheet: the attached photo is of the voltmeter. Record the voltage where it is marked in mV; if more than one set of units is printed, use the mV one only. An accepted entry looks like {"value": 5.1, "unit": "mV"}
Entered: {"value": 92.5, "unit": "mV"}
